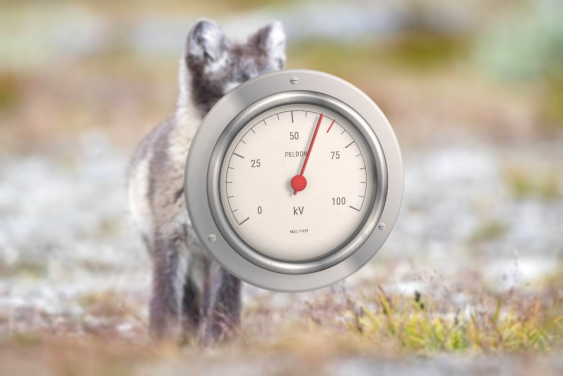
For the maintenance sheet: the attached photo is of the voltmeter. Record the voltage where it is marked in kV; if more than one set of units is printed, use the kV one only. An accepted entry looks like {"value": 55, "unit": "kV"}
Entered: {"value": 60, "unit": "kV"}
